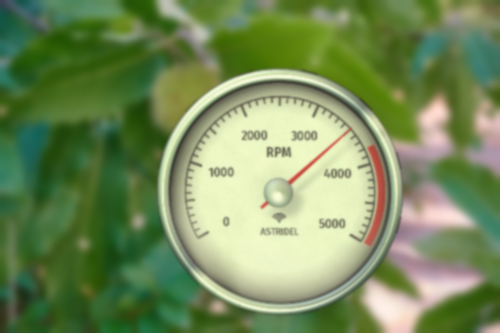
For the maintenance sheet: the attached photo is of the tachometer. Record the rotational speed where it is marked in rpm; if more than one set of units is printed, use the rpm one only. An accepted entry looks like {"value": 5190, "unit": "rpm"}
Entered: {"value": 3500, "unit": "rpm"}
